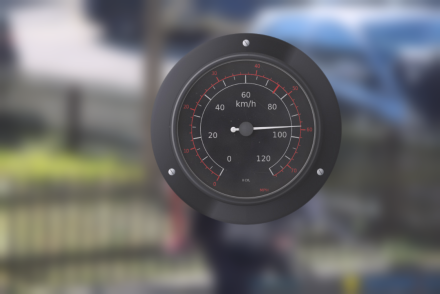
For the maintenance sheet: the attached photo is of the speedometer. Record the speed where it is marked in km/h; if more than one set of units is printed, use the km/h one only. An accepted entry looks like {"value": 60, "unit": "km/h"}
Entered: {"value": 95, "unit": "km/h"}
